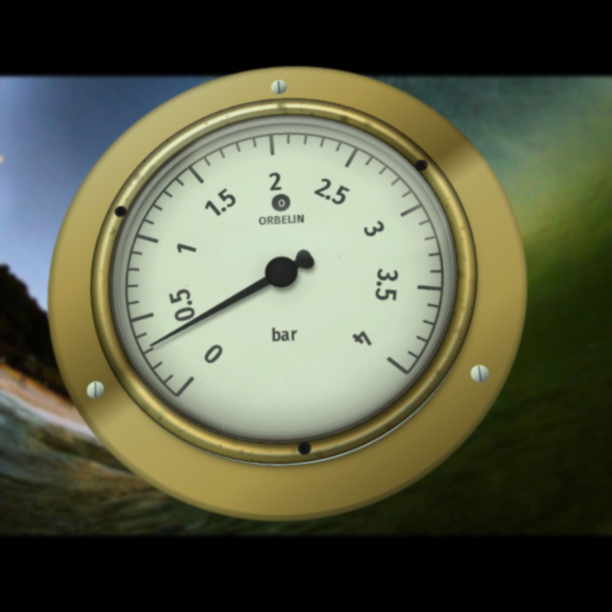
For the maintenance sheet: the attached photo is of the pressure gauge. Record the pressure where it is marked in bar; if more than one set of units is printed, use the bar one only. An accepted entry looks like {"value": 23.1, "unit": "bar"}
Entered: {"value": 0.3, "unit": "bar"}
